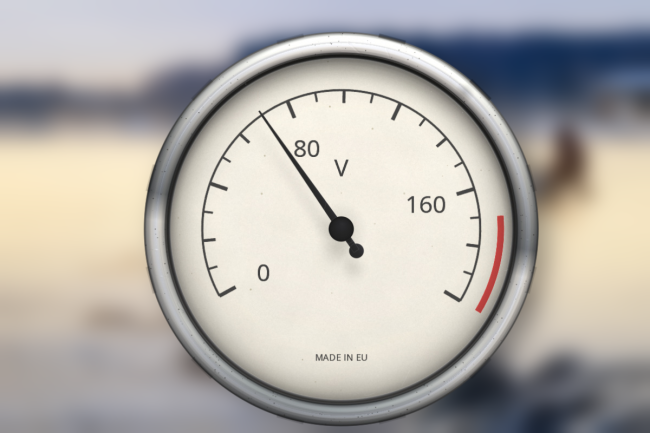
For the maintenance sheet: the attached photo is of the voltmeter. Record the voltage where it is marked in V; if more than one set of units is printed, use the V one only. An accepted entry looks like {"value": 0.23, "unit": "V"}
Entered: {"value": 70, "unit": "V"}
